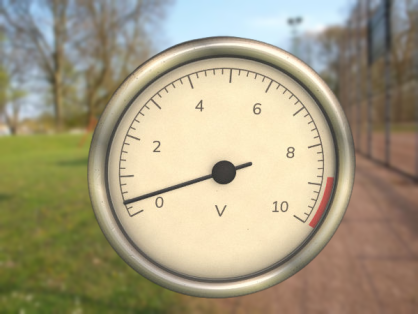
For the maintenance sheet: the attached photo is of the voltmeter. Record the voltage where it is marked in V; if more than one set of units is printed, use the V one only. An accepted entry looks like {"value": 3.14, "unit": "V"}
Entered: {"value": 0.4, "unit": "V"}
